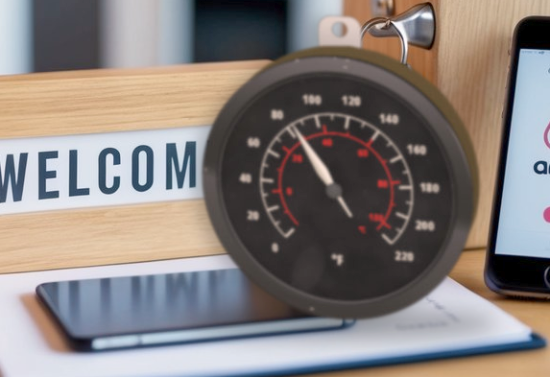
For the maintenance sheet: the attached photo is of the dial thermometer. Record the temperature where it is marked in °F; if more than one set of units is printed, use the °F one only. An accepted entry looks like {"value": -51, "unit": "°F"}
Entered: {"value": 85, "unit": "°F"}
